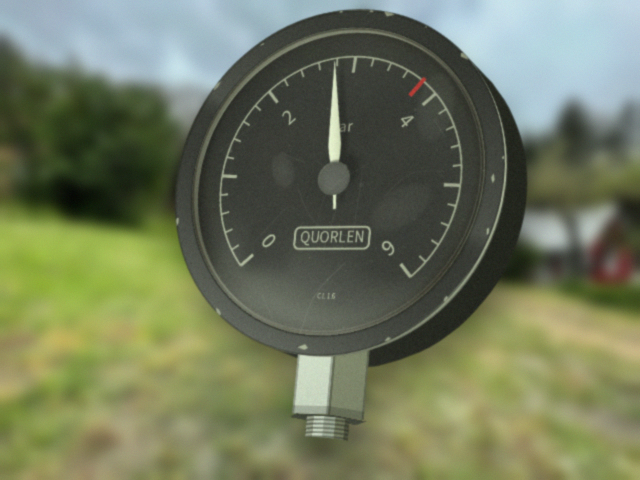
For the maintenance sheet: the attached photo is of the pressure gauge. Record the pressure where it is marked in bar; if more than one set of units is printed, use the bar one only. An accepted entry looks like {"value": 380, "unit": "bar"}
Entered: {"value": 2.8, "unit": "bar"}
